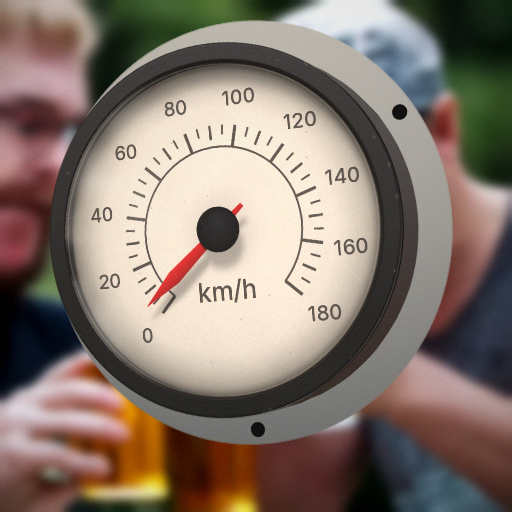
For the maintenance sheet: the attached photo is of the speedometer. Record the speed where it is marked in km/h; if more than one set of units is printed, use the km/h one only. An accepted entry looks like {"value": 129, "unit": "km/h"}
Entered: {"value": 5, "unit": "km/h"}
